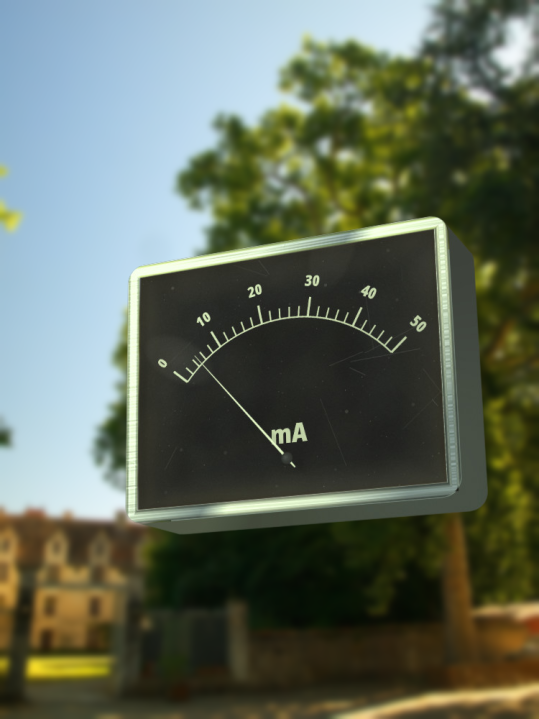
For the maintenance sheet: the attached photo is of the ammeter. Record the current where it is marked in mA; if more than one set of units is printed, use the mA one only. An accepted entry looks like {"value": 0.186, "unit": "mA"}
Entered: {"value": 5, "unit": "mA"}
